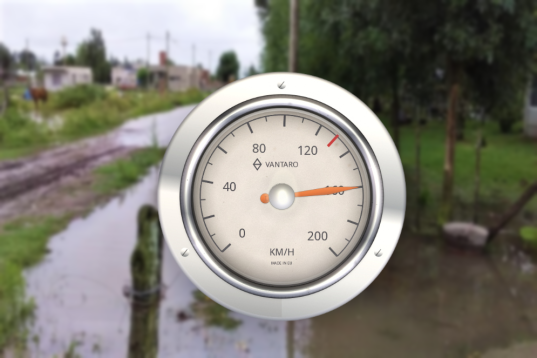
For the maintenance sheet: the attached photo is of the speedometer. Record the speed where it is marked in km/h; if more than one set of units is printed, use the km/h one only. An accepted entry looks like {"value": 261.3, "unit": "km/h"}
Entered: {"value": 160, "unit": "km/h"}
